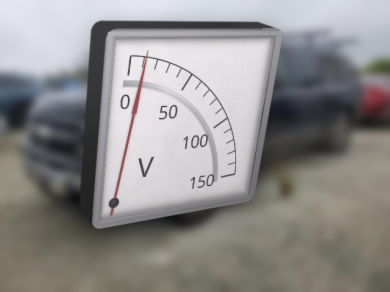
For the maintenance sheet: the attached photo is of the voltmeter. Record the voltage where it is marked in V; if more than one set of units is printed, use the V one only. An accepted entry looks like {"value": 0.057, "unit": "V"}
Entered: {"value": 10, "unit": "V"}
